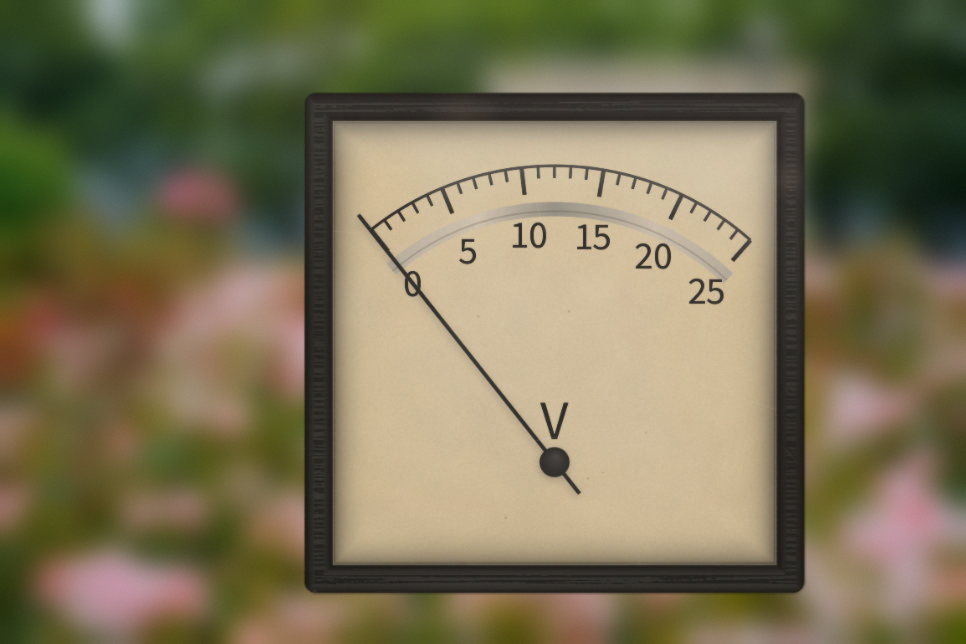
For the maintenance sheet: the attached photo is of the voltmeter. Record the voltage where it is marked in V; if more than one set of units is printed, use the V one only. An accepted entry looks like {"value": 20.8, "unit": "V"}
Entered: {"value": 0, "unit": "V"}
